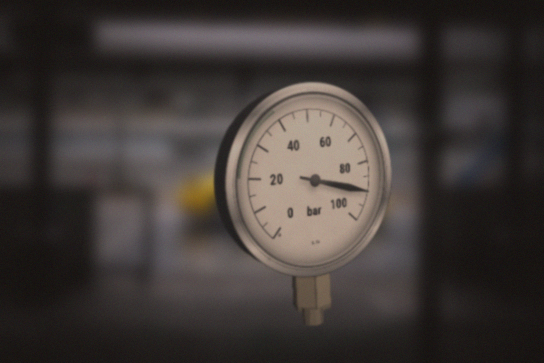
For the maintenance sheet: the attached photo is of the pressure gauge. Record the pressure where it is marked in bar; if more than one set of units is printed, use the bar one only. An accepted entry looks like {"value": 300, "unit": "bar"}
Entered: {"value": 90, "unit": "bar"}
